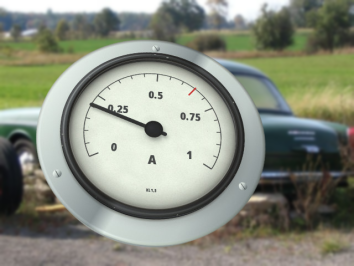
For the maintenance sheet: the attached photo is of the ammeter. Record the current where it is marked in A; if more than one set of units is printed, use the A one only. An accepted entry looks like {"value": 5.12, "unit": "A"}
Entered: {"value": 0.2, "unit": "A"}
